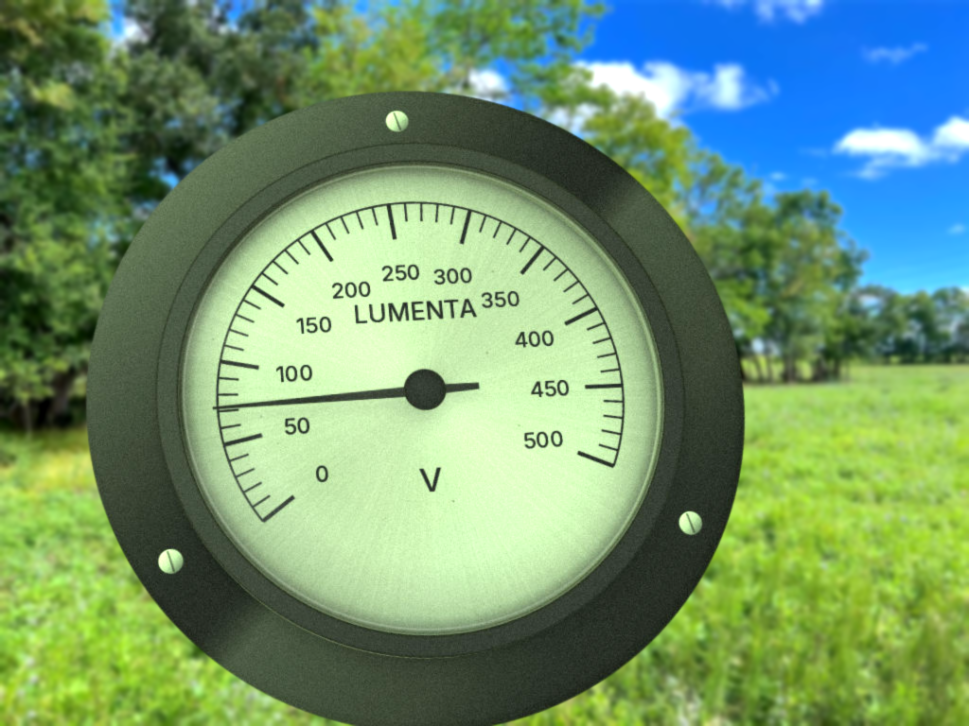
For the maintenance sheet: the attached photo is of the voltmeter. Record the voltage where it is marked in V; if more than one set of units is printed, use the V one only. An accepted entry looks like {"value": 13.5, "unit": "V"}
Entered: {"value": 70, "unit": "V"}
